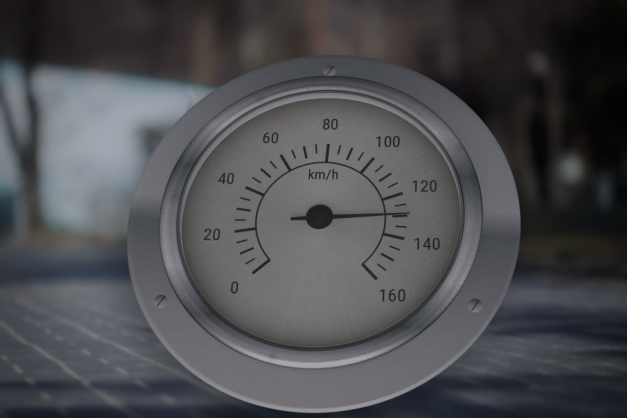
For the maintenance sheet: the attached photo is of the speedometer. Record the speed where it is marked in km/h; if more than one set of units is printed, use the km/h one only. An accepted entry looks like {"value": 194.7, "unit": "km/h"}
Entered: {"value": 130, "unit": "km/h"}
